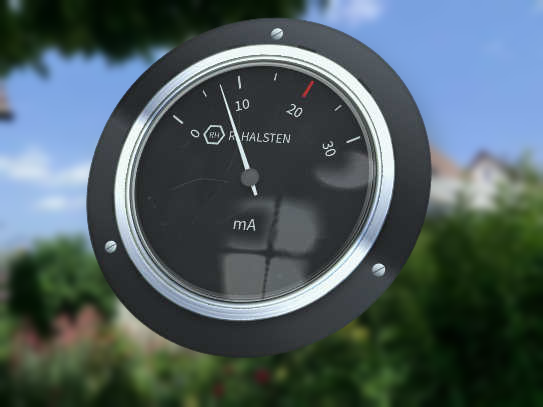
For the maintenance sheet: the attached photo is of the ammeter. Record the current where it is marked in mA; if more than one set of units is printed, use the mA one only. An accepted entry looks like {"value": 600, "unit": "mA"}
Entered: {"value": 7.5, "unit": "mA"}
